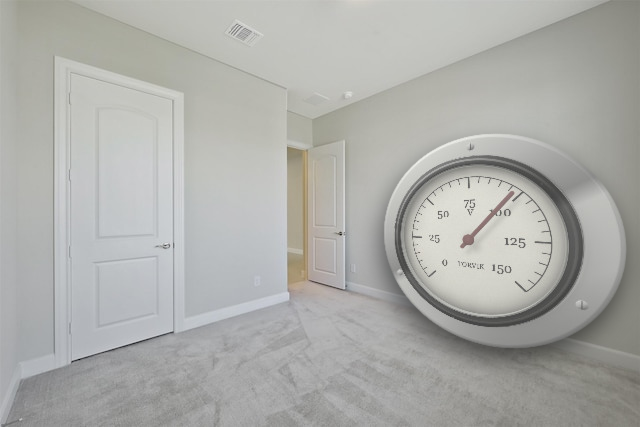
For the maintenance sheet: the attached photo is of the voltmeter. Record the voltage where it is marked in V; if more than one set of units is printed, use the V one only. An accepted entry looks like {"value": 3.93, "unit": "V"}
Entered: {"value": 97.5, "unit": "V"}
